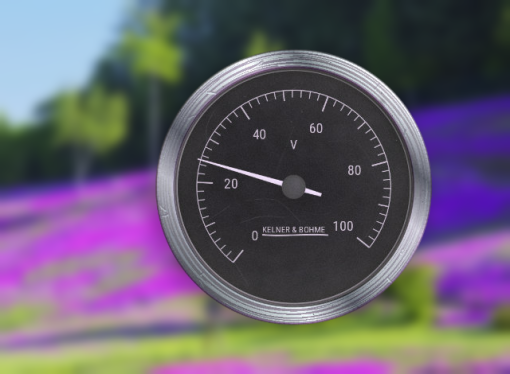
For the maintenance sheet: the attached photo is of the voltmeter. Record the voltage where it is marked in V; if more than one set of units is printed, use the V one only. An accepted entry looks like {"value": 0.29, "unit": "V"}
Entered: {"value": 25, "unit": "V"}
